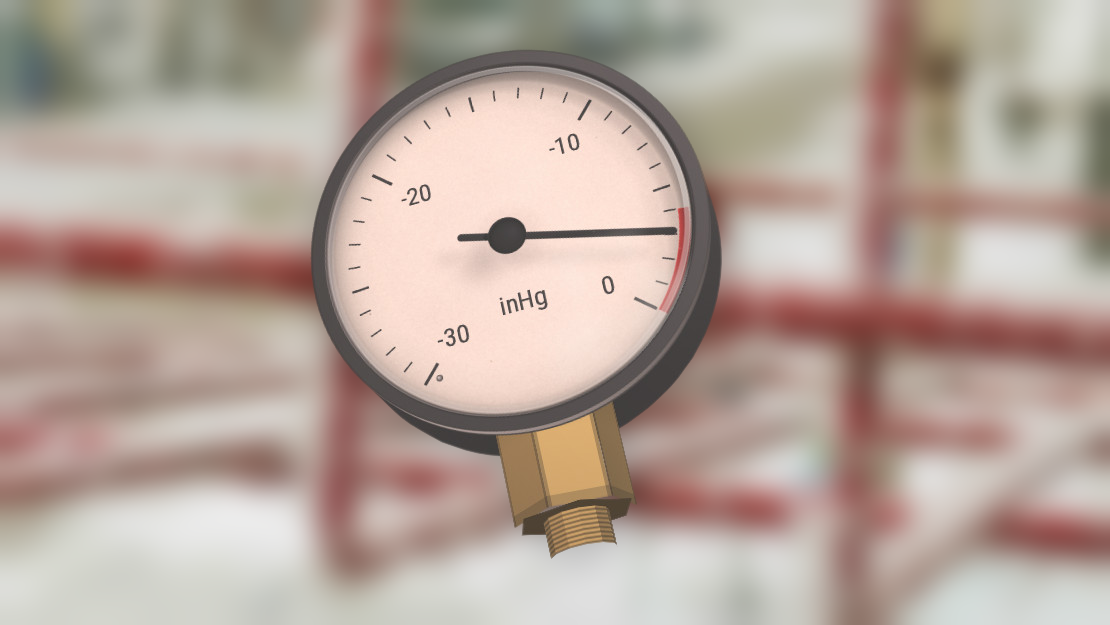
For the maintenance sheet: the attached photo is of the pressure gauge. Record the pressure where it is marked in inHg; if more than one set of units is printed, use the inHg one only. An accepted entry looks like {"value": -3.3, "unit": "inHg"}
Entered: {"value": -3, "unit": "inHg"}
